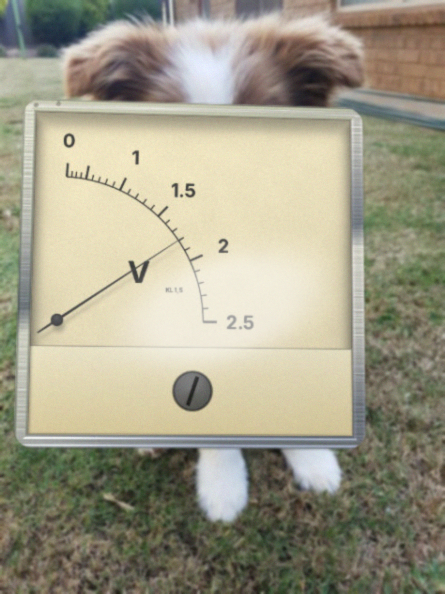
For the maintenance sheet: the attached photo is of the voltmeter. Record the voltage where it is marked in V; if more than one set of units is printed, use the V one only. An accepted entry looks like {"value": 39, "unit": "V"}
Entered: {"value": 1.8, "unit": "V"}
